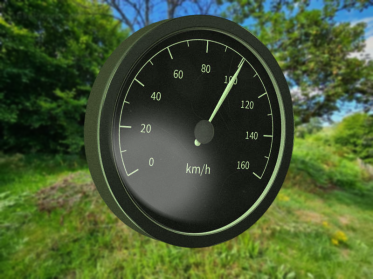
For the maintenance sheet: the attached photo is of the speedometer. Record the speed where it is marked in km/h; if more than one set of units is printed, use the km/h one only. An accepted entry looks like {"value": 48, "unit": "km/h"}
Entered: {"value": 100, "unit": "km/h"}
